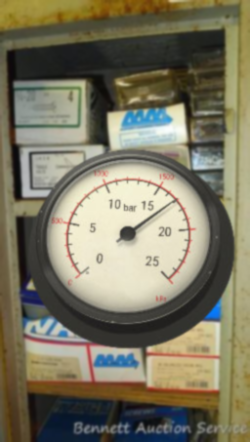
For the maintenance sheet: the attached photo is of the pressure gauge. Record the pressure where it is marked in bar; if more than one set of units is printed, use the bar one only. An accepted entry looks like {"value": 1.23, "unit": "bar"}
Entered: {"value": 17, "unit": "bar"}
